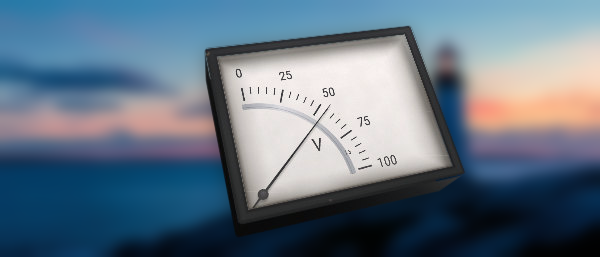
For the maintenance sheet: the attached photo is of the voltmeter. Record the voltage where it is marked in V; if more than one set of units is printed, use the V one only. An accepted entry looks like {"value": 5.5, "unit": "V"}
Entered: {"value": 55, "unit": "V"}
